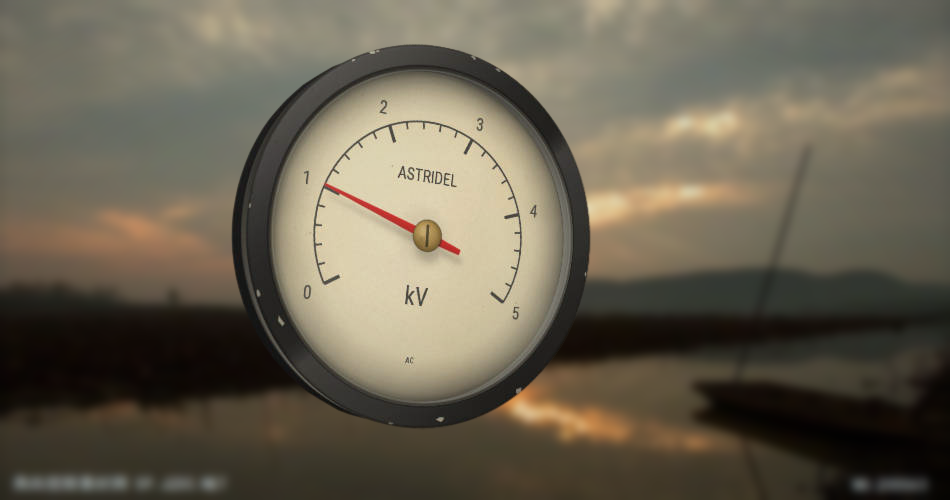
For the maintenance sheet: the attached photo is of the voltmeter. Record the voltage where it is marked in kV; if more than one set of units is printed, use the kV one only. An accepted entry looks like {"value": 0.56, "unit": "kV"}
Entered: {"value": 1, "unit": "kV"}
